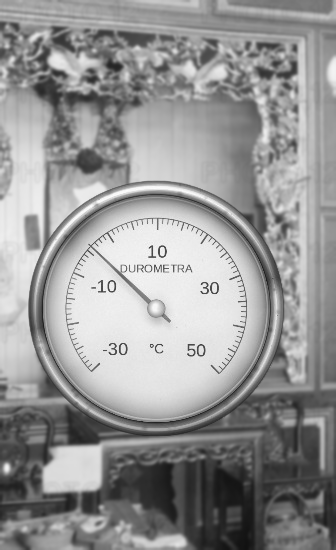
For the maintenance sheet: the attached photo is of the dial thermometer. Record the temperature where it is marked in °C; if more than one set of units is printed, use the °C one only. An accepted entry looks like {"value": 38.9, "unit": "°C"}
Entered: {"value": -4, "unit": "°C"}
